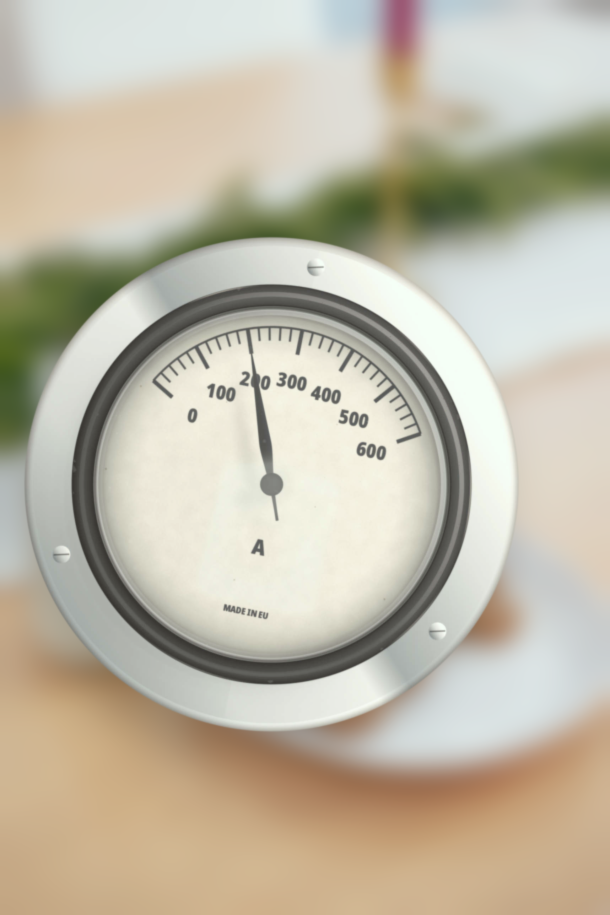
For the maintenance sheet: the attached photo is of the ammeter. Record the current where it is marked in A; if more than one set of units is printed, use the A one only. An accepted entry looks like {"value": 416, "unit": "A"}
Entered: {"value": 200, "unit": "A"}
